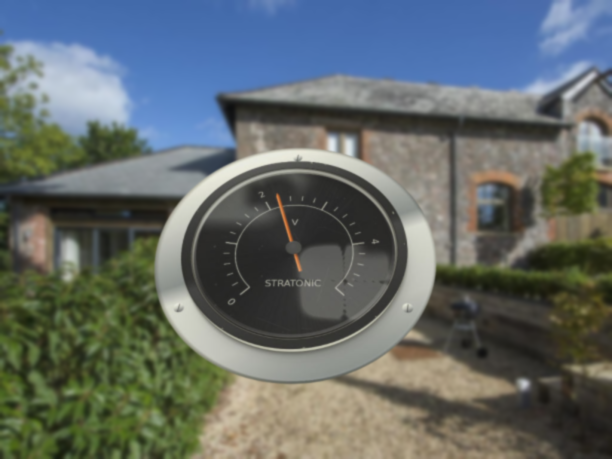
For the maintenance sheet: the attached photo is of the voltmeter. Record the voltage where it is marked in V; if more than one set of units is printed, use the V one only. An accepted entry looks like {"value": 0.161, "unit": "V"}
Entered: {"value": 2.2, "unit": "V"}
